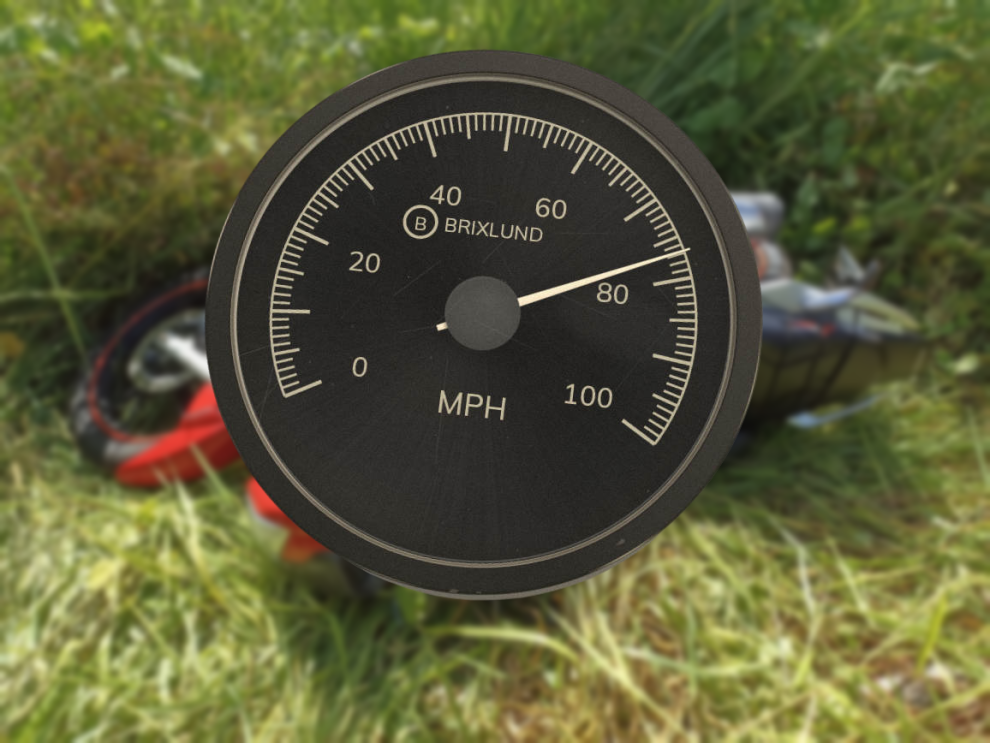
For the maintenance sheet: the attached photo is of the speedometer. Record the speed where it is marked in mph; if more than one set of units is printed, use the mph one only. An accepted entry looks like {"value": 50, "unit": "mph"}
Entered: {"value": 77, "unit": "mph"}
